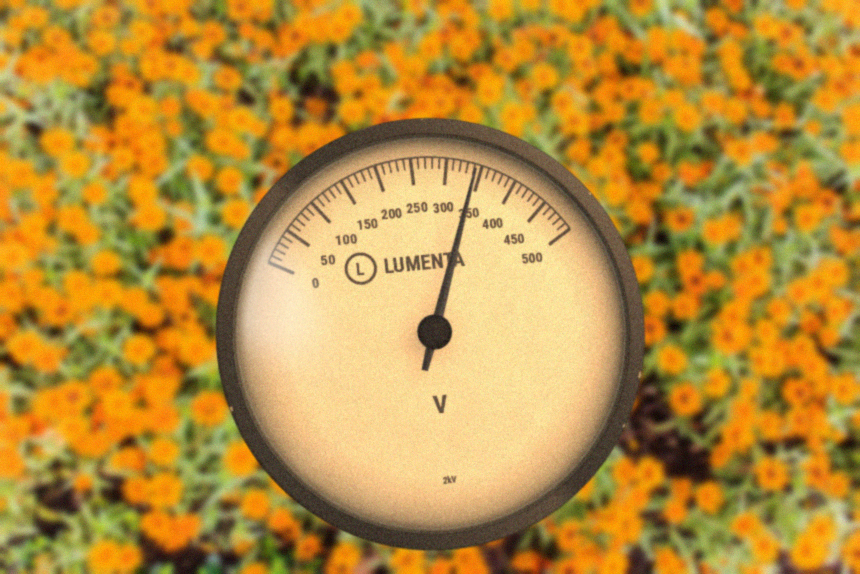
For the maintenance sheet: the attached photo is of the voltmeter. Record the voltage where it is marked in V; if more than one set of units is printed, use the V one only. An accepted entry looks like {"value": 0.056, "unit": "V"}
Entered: {"value": 340, "unit": "V"}
